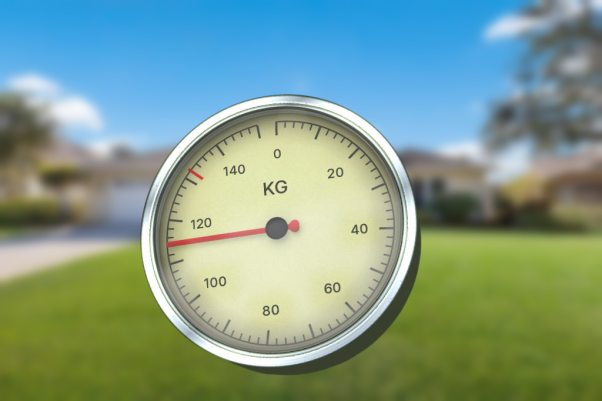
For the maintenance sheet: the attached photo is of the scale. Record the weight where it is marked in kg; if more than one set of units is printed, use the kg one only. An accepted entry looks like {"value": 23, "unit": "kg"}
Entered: {"value": 114, "unit": "kg"}
